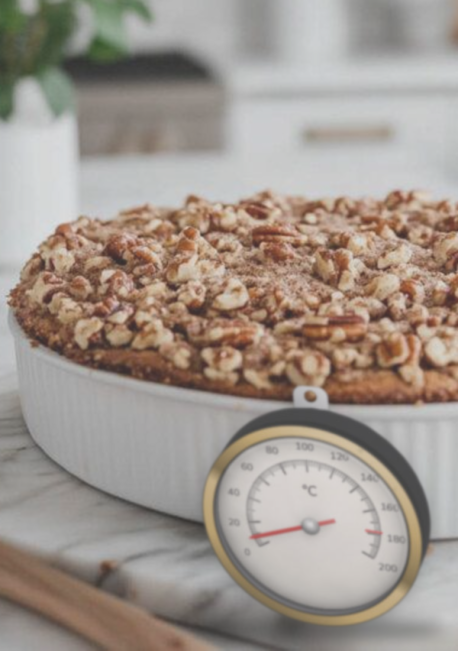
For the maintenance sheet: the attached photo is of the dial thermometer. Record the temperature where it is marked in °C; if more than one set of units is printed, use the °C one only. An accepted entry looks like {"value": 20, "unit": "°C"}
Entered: {"value": 10, "unit": "°C"}
